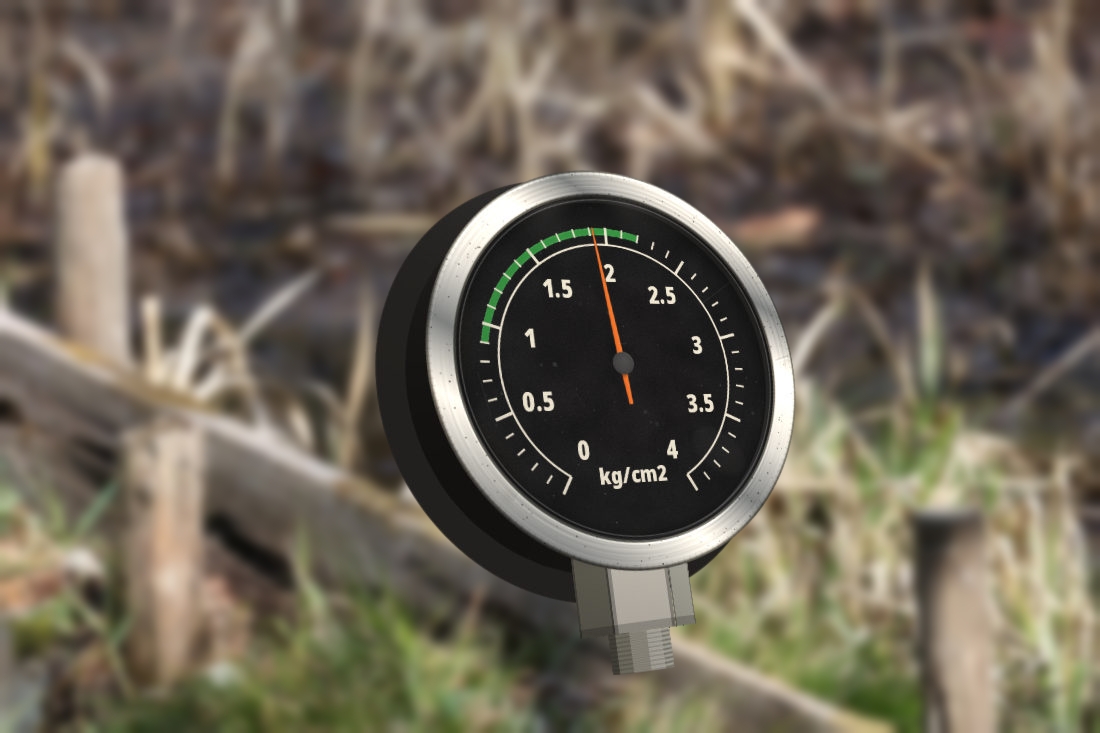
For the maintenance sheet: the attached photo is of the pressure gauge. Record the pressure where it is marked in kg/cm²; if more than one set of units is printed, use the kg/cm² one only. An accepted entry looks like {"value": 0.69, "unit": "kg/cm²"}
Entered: {"value": 1.9, "unit": "kg/cm²"}
